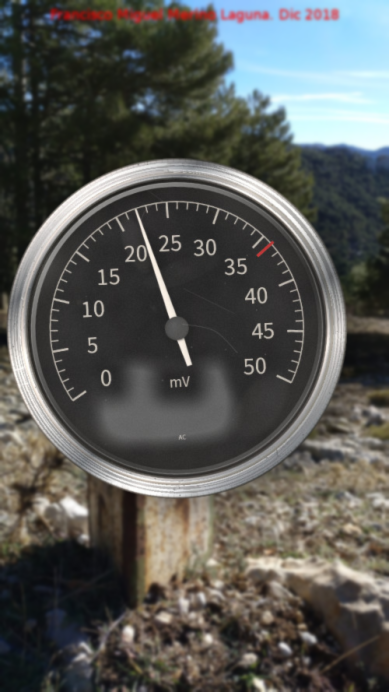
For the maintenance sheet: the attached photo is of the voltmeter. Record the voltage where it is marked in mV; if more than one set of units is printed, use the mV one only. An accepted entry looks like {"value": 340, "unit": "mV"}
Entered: {"value": 22, "unit": "mV"}
